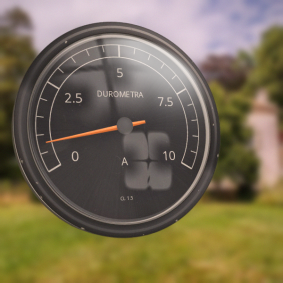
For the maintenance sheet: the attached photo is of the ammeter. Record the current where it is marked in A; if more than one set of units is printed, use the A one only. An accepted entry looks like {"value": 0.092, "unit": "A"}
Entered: {"value": 0.75, "unit": "A"}
